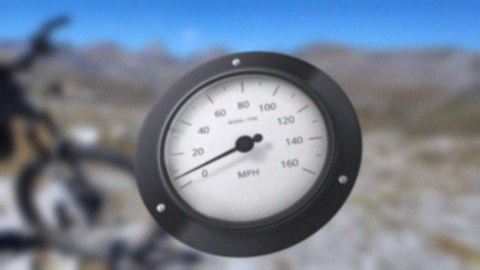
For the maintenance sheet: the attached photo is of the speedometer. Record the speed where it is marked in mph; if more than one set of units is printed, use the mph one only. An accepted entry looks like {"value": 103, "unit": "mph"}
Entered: {"value": 5, "unit": "mph"}
